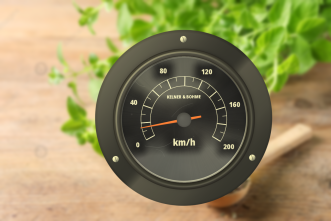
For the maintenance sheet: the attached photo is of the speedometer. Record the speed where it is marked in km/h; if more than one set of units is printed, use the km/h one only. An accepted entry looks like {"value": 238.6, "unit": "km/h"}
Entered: {"value": 15, "unit": "km/h"}
